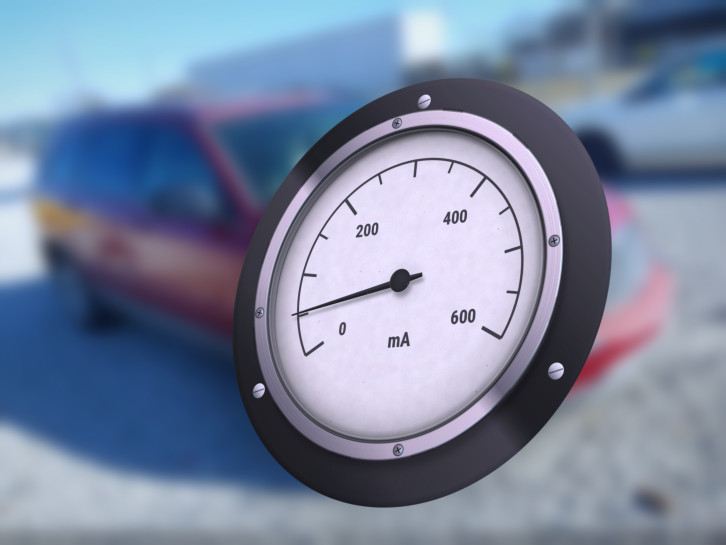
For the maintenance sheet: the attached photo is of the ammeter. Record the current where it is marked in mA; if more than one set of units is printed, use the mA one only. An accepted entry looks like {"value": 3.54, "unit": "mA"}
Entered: {"value": 50, "unit": "mA"}
